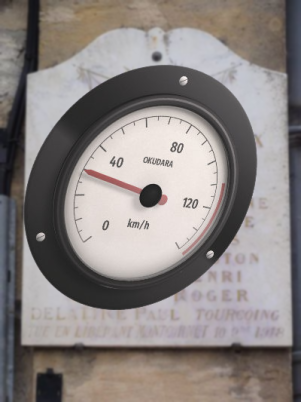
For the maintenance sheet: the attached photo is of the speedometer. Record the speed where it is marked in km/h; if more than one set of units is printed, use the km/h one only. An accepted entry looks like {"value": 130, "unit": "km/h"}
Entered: {"value": 30, "unit": "km/h"}
